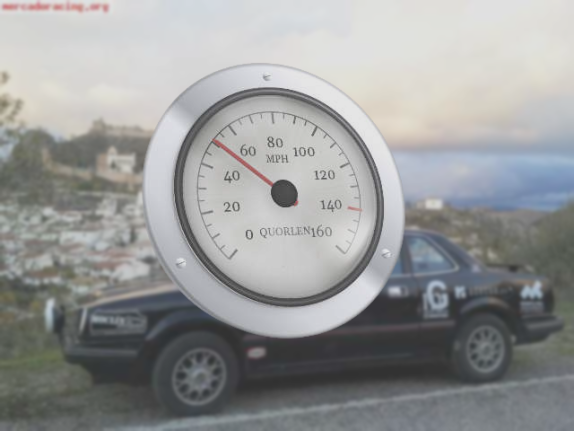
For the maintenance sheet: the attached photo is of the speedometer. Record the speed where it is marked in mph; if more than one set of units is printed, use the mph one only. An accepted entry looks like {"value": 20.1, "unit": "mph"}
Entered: {"value": 50, "unit": "mph"}
